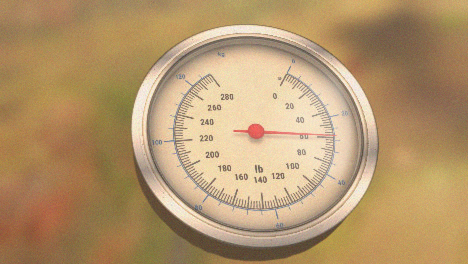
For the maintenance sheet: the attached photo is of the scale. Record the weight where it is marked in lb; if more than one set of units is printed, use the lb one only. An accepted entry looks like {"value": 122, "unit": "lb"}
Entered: {"value": 60, "unit": "lb"}
